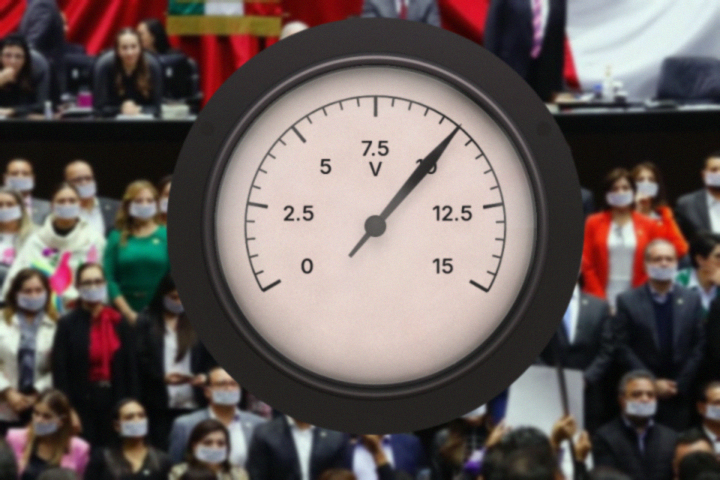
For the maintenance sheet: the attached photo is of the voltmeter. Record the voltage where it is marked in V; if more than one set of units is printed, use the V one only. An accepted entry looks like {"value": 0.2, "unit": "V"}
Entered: {"value": 10, "unit": "V"}
